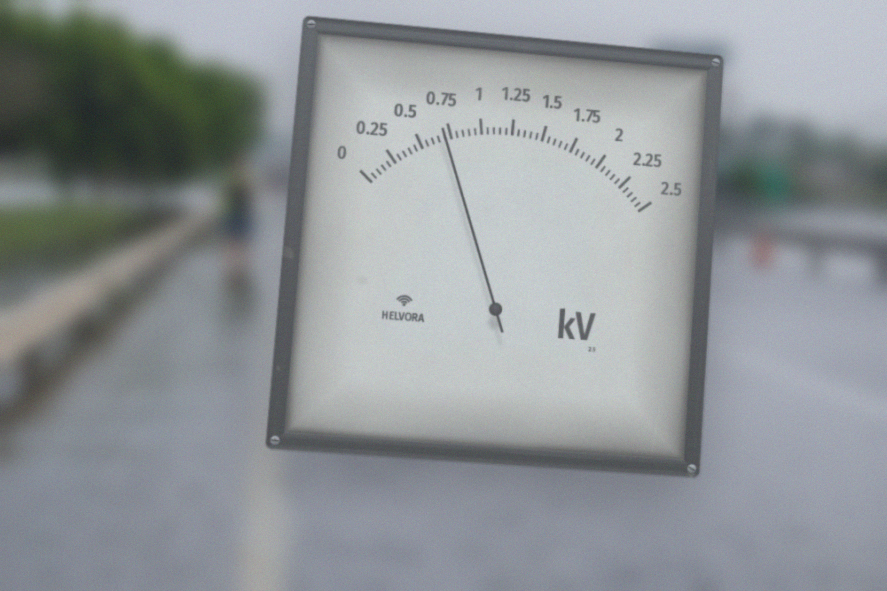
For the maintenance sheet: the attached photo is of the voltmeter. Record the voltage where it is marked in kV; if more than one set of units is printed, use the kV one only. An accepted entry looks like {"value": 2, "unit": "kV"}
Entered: {"value": 0.7, "unit": "kV"}
